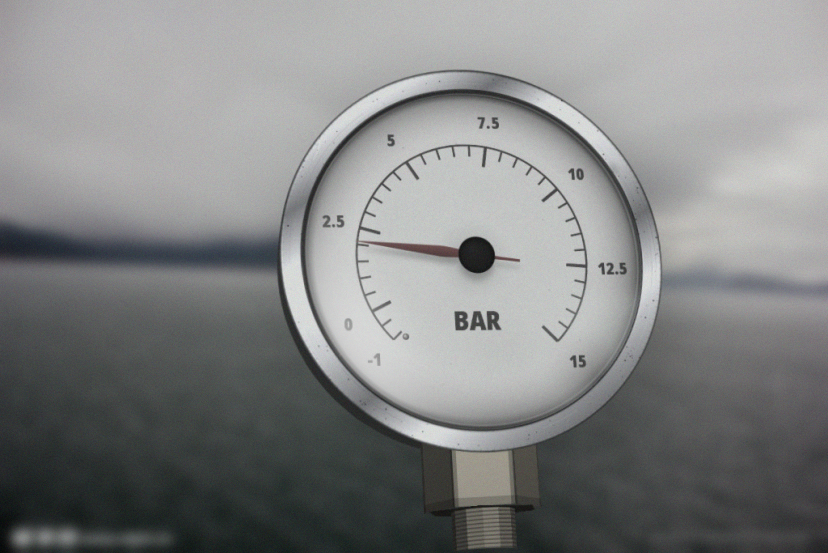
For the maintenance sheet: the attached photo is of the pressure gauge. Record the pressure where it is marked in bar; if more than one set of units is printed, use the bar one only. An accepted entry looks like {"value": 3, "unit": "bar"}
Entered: {"value": 2, "unit": "bar"}
